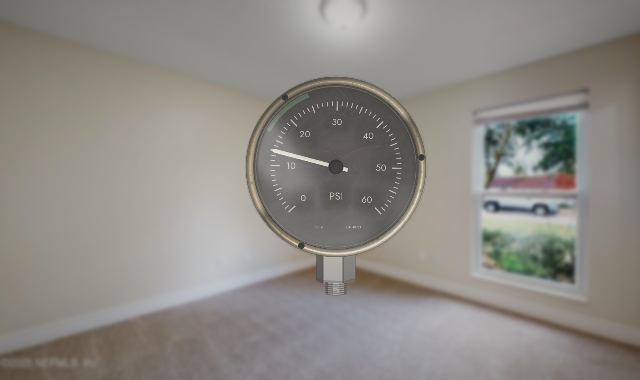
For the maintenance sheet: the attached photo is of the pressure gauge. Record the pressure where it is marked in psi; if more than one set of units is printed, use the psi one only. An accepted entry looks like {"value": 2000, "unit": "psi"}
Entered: {"value": 13, "unit": "psi"}
